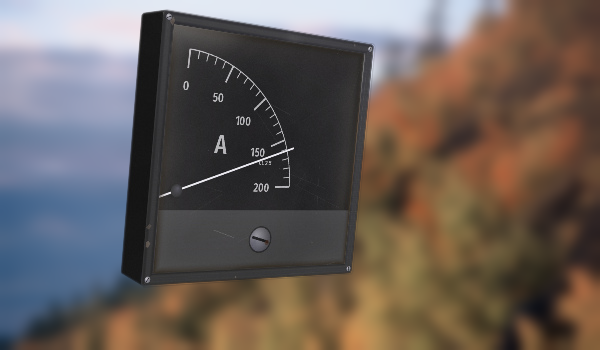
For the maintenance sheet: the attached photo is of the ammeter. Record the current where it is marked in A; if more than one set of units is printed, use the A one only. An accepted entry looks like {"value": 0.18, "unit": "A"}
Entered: {"value": 160, "unit": "A"}
